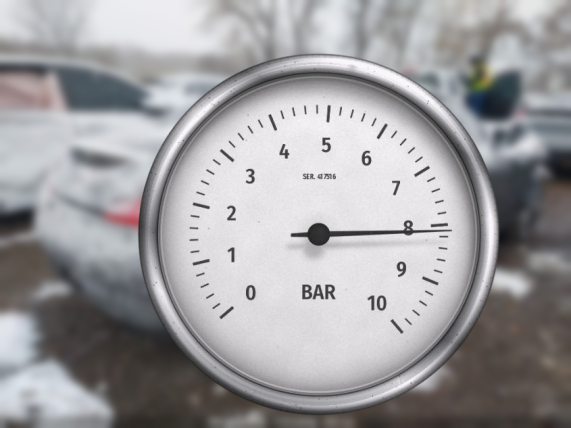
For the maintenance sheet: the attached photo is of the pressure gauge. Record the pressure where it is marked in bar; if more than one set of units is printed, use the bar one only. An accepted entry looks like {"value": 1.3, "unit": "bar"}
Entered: {"value": 8.1, "unit": "bar"}
